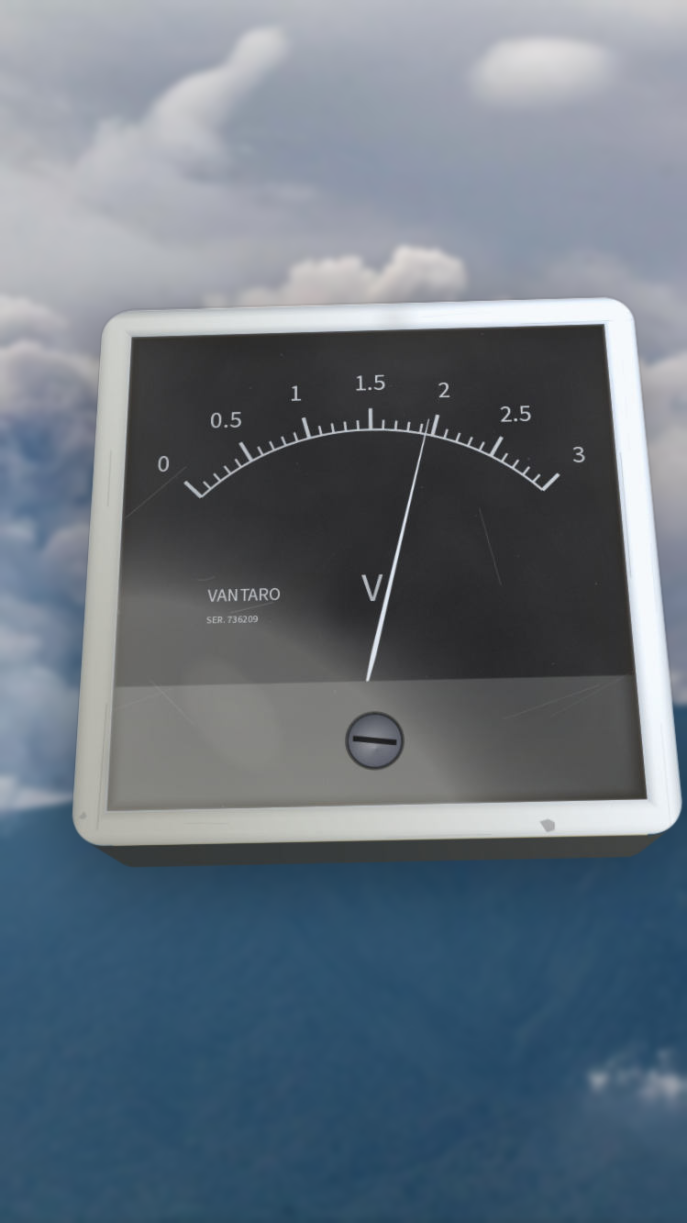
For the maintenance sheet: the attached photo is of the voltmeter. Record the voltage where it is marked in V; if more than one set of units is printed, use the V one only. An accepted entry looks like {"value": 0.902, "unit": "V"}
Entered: {"value": 1.95, "unit": "V"}
